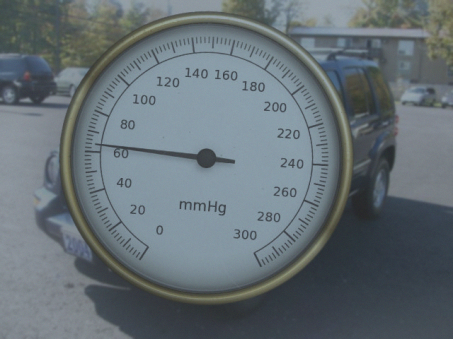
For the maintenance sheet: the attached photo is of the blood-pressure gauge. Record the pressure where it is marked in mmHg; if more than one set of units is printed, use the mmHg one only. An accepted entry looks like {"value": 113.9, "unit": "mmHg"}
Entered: {"value": 64, "unit": "mmHg"}
